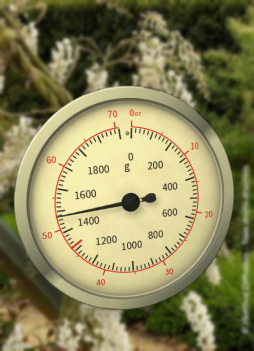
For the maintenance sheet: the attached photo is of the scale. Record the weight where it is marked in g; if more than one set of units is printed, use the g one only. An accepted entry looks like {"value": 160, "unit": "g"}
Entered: {"value": 1480, "unit": "g"}
